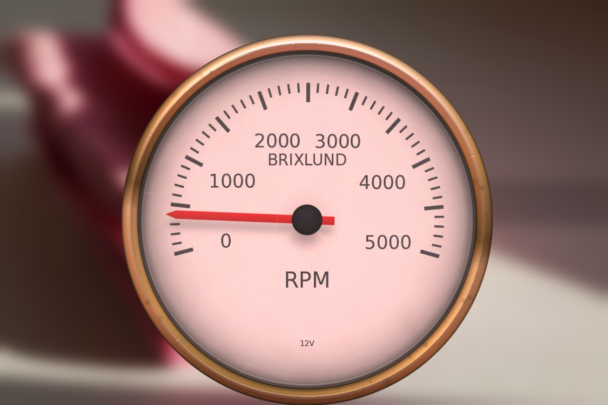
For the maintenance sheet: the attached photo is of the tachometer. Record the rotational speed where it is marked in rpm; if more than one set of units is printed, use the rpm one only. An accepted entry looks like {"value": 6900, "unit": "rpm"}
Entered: {"value": 400, "unit": "rpm"}
